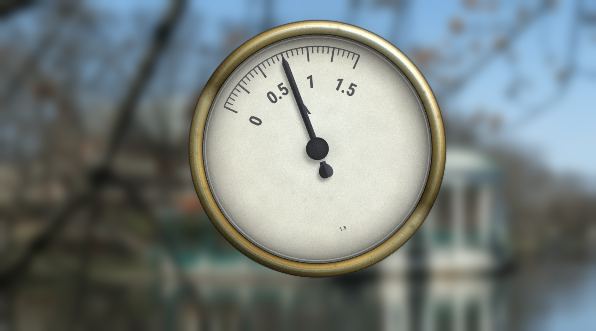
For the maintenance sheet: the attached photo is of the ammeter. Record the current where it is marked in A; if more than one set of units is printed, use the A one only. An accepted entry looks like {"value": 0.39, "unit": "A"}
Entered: {"value": 0.75, "unit": "A"}
